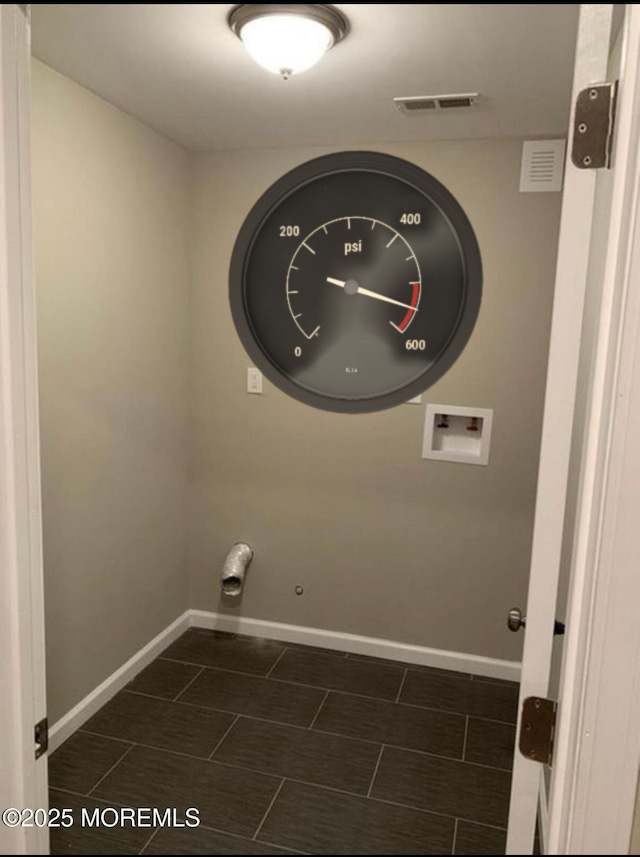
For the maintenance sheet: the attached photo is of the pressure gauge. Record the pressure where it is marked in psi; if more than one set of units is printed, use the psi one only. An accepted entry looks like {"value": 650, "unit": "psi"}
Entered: {"value": 550, "unit": "psi"}
